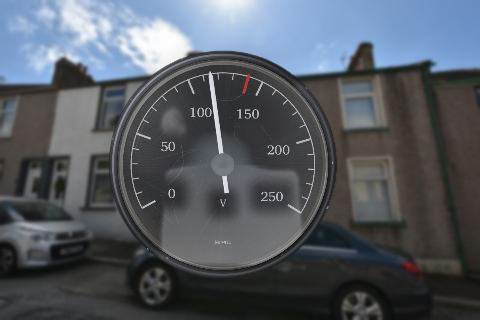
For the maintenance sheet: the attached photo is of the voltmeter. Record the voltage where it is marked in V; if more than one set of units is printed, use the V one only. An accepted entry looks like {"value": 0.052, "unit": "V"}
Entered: {"value": 115, "unit": "V"}
